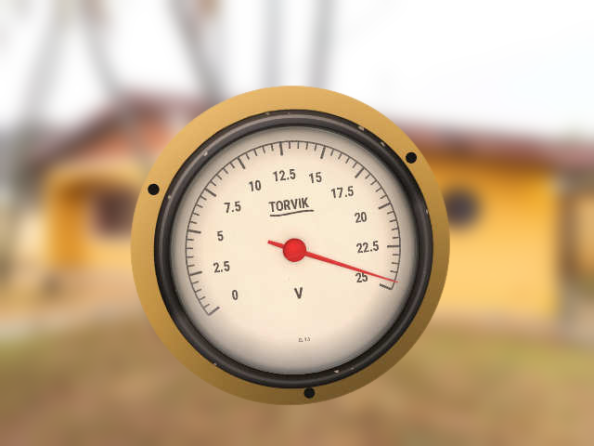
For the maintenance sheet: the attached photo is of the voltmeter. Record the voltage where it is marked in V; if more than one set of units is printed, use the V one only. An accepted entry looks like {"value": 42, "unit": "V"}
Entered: {"value": 24.5, "unit": "V"}
